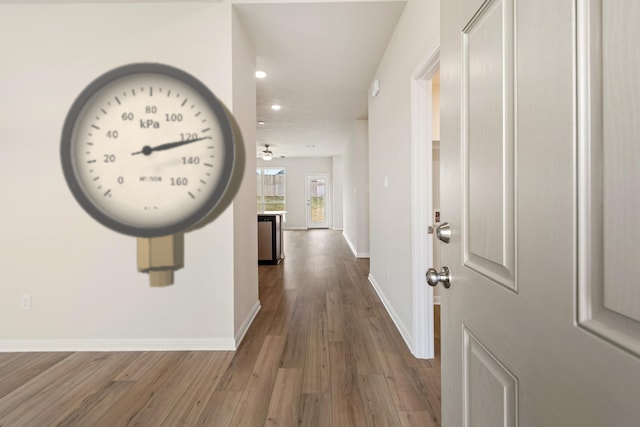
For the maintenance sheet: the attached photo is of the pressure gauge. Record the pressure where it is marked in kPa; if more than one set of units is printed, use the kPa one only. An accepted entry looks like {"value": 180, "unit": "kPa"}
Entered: {"value": 125, "unit": "kPa"}
